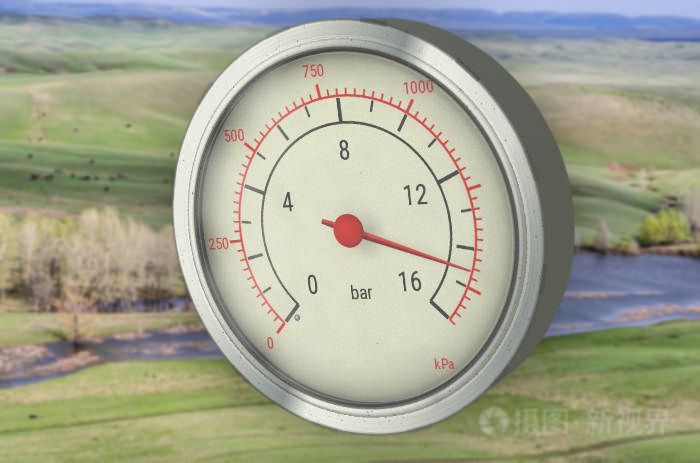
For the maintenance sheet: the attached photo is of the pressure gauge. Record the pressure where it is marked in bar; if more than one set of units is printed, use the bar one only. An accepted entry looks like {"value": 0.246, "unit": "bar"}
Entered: {"value": 14.5, "unit": "bar"}
